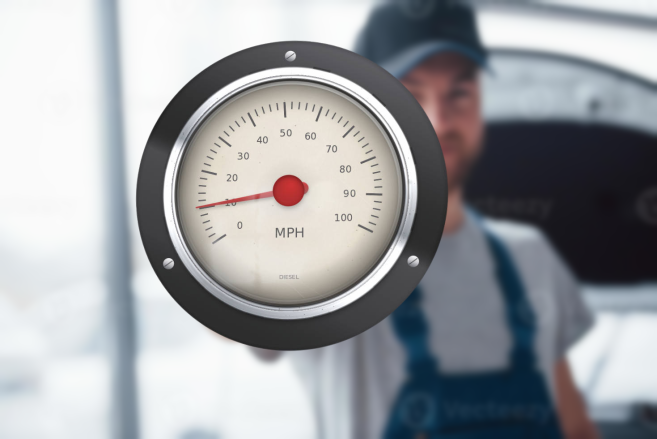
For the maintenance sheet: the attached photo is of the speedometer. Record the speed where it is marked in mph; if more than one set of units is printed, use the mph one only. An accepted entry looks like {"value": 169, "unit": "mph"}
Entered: {"value": 10, "unit": "mph"}
